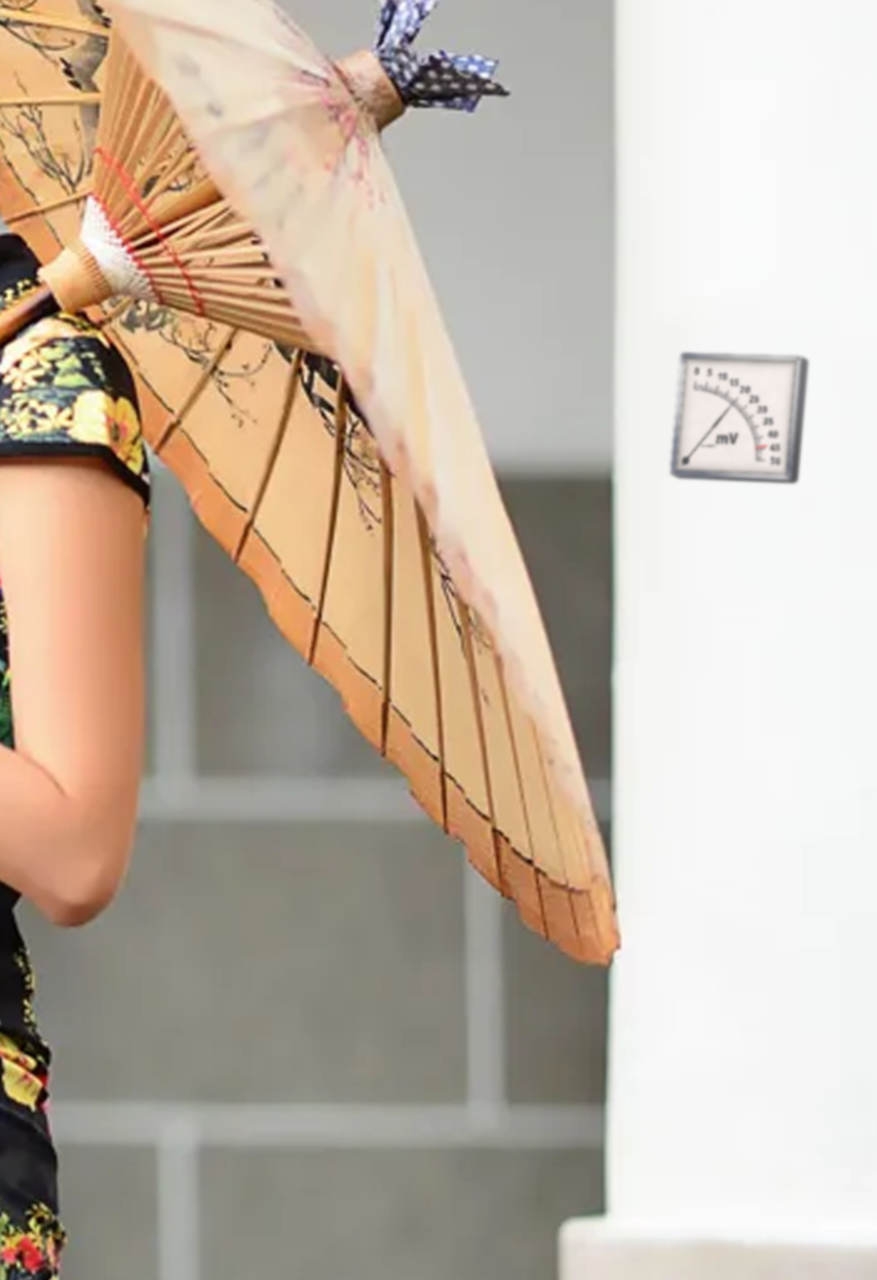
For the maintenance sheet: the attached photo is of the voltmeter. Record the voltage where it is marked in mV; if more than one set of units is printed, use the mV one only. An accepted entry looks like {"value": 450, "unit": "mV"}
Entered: {"value": 20, "unit": "mV"}
